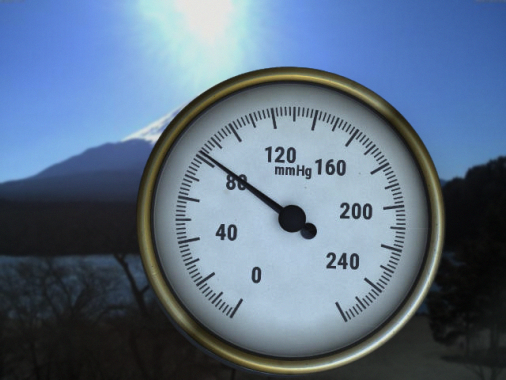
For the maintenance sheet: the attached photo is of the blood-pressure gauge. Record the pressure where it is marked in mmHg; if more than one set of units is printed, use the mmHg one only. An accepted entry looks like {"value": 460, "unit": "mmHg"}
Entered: {"value": 82, "unit": "mmHg"}
